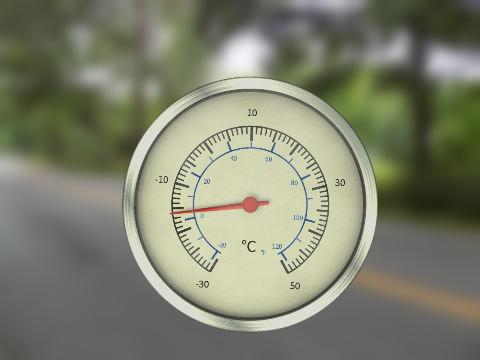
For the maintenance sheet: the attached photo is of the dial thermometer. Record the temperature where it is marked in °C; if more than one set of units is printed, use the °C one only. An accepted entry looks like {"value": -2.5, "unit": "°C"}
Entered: {"value": -16, "unit": "°C"}
